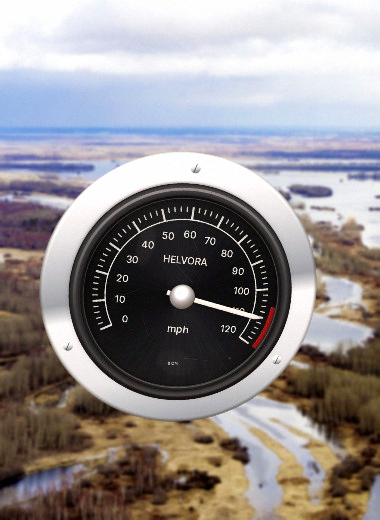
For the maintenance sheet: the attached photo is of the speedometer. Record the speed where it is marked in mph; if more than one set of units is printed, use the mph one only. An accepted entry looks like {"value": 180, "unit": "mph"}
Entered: {"value": 110, "unit": "mph"}
